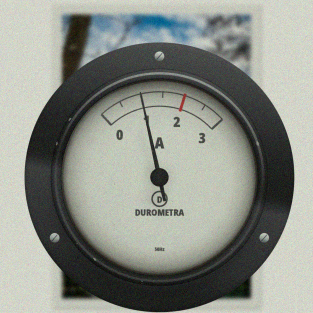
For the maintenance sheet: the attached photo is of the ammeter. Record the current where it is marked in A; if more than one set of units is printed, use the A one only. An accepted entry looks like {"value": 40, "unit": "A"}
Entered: {"value": 1, "unit": "A"}
